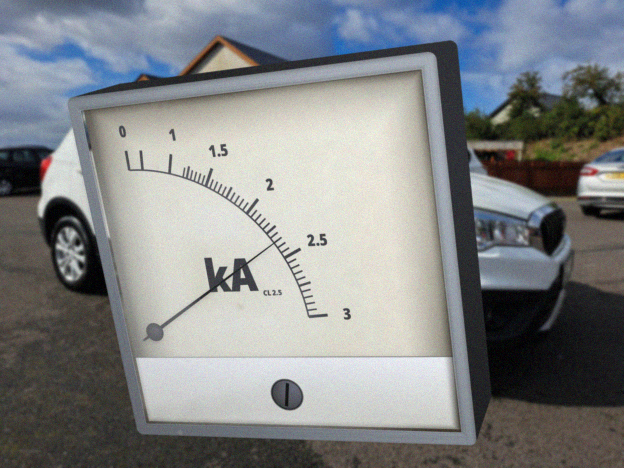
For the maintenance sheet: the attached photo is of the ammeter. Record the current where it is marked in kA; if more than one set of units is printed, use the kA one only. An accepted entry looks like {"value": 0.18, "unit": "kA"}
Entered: {"value": 2.35, "unit": "kA"}
